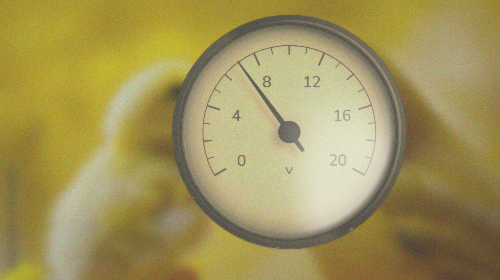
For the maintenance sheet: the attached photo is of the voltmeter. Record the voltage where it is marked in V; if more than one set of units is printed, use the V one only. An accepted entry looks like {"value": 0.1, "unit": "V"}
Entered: {"value": 7, "unit": "V"}
